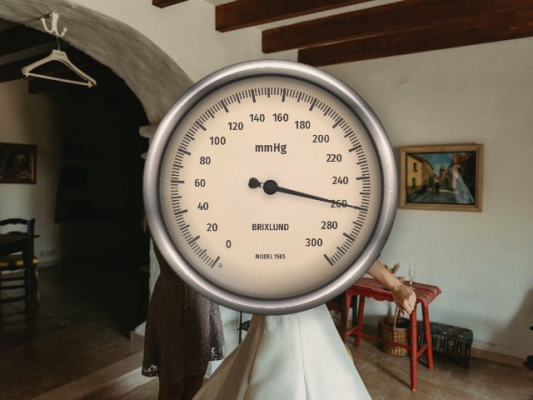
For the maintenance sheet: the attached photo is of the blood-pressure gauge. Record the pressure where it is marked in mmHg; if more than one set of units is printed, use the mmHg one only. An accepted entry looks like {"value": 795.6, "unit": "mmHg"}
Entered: {"value": 260, "unit": "mmHg"}
